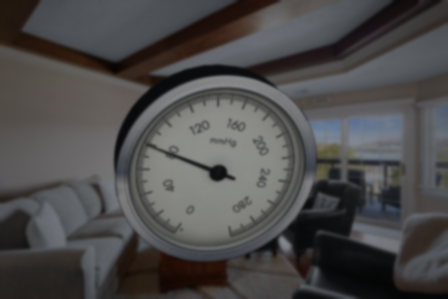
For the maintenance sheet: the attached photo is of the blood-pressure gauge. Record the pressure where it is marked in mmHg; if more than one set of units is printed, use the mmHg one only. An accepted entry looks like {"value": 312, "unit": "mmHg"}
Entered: {"value": 80, "unit": "mmHg"}
